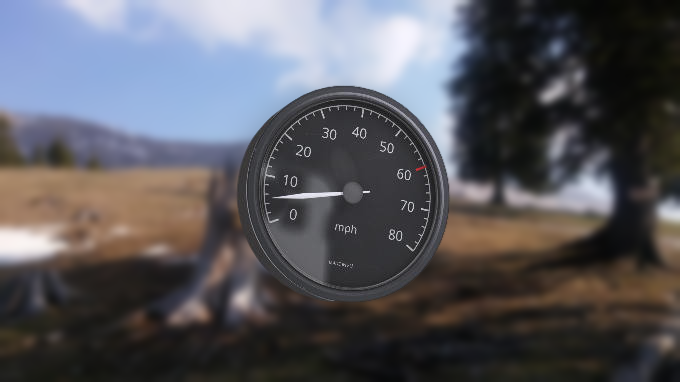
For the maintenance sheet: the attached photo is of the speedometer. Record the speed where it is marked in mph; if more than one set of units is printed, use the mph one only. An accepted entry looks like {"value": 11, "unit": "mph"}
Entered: {"value": 5, "unit": "mph"}
